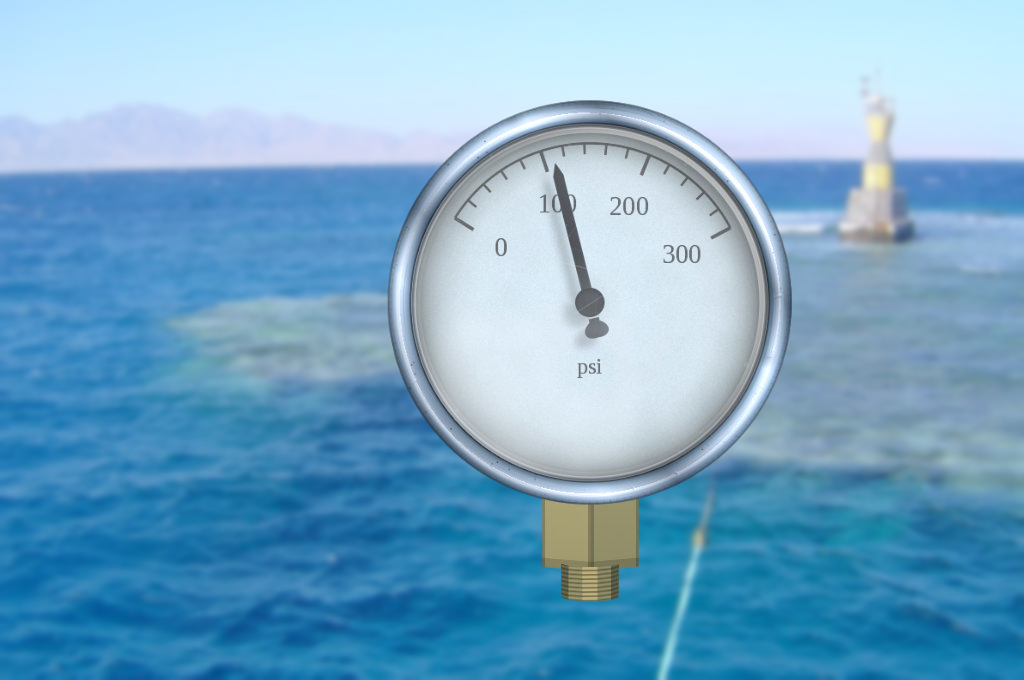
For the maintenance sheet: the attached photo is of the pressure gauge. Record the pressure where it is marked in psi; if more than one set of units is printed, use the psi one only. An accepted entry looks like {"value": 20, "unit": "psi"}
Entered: {"value": 110, "unit": "psi"}
